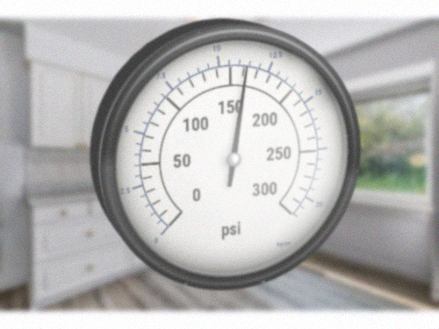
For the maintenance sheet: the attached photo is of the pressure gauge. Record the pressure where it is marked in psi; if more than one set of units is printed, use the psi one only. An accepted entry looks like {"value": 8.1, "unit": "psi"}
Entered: {"value": 160, "unit": "psi"}
